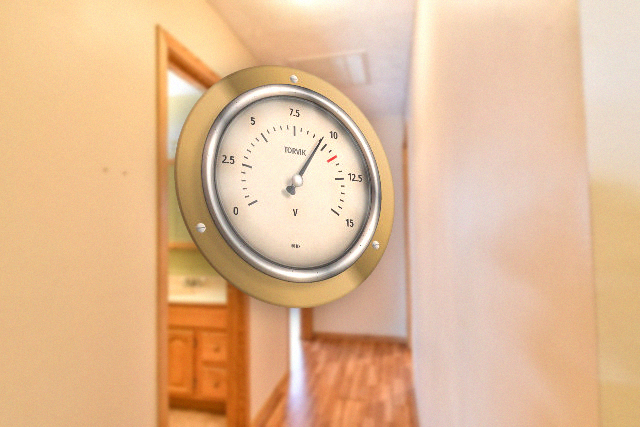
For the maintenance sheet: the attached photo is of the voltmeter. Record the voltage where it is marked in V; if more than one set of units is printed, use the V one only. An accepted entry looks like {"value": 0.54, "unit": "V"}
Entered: {"value": 9.5, "unit": "V"}
